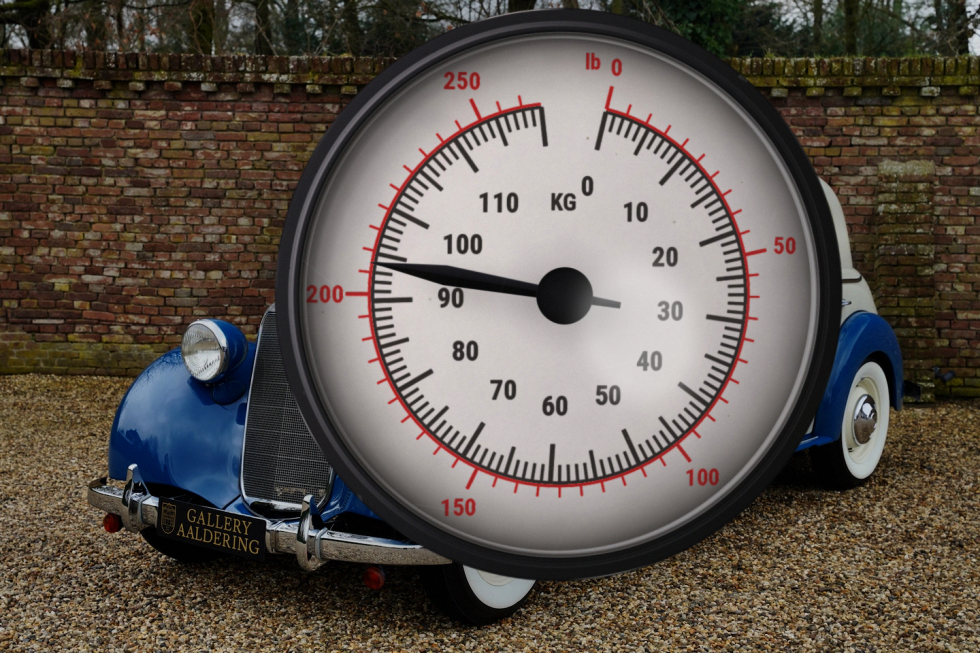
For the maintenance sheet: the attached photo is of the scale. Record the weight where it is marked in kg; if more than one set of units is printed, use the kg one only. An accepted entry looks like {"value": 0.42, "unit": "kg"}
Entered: {"value": 94, "unit": "kg"}
